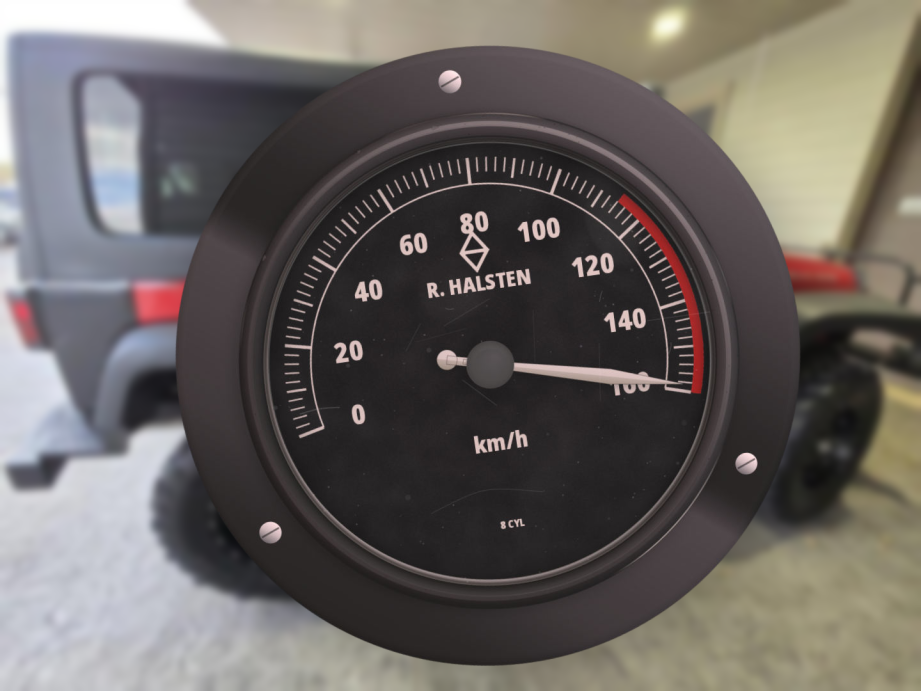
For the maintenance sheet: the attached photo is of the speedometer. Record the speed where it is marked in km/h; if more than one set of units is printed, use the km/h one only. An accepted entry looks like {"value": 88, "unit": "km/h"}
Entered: {"value": 158, "unit": "km/h"}
